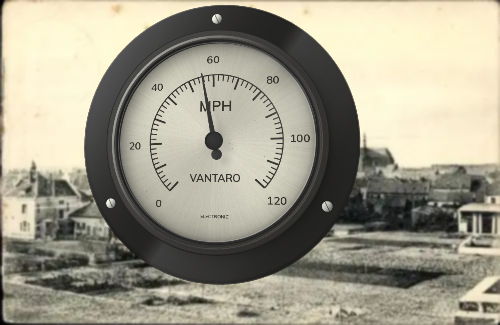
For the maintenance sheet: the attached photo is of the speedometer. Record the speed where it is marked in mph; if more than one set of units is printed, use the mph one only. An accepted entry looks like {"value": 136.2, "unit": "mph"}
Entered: {"value": 56, "unit": "mph"}
